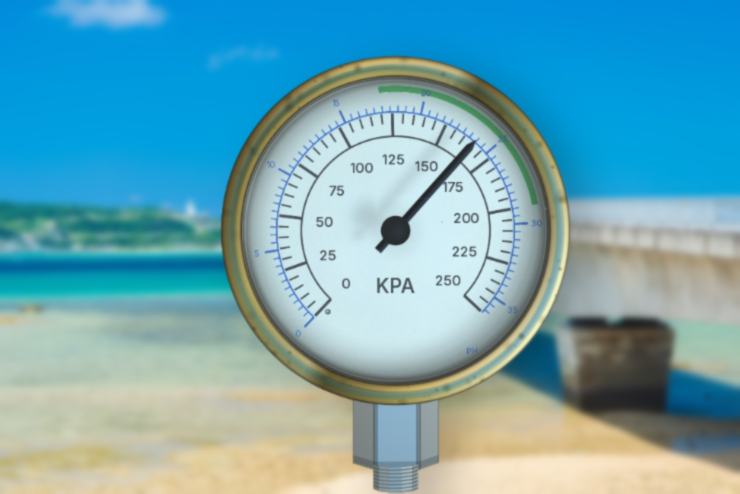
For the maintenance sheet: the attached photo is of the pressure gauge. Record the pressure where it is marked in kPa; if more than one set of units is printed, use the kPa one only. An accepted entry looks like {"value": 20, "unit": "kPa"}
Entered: {"value": 165, "unit": "kPa"}
